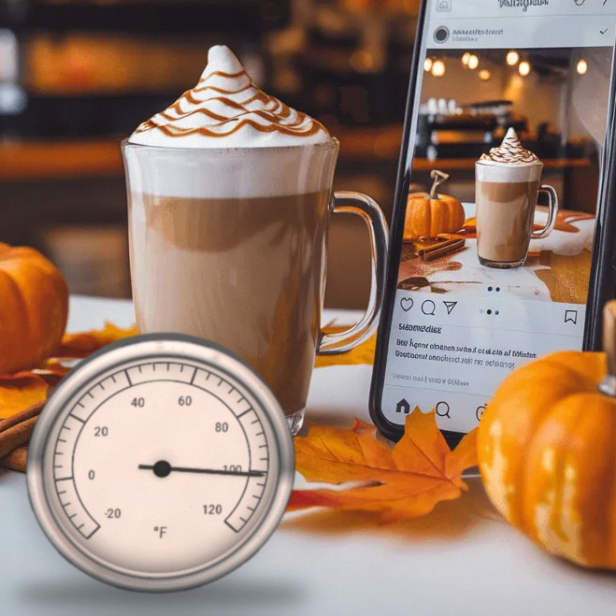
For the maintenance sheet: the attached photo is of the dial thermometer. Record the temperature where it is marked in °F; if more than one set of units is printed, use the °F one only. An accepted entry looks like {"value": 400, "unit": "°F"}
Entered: {"value": 100, "unit": "°F"}
